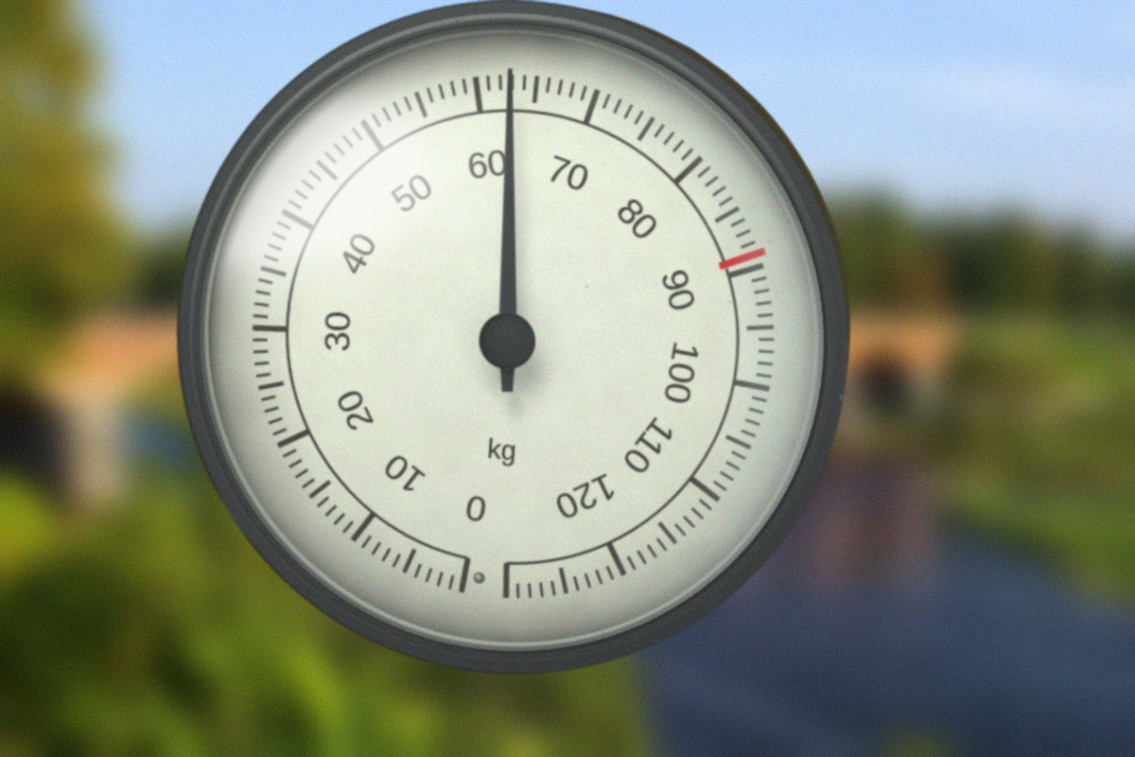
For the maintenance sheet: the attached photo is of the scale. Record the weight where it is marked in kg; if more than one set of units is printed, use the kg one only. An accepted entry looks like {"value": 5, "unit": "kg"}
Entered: {"value": 63, "unit": "kg"}
